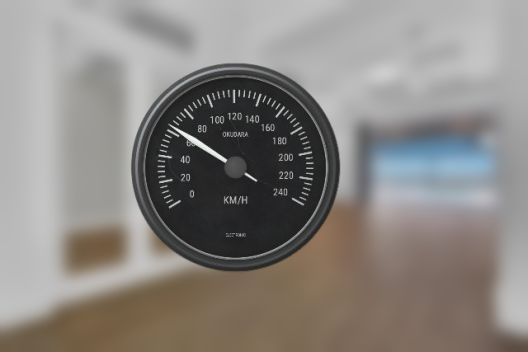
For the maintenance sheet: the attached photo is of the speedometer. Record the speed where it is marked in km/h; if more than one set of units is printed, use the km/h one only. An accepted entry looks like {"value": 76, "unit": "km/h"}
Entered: {"value": 64, "unit": "km/h"}
